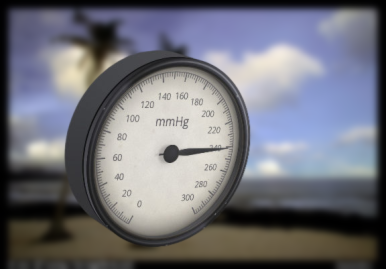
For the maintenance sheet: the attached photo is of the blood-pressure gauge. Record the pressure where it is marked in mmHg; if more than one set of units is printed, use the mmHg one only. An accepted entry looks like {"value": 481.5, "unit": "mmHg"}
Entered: {"value": 240, "unit": "mmHg"}
